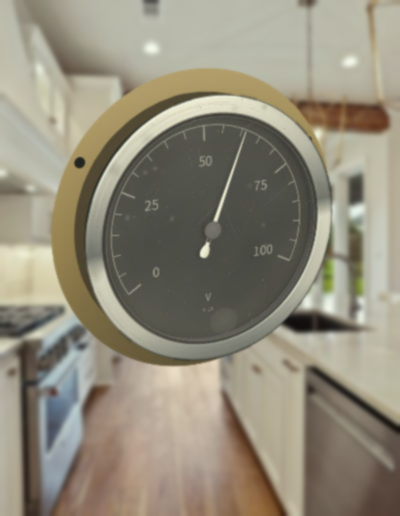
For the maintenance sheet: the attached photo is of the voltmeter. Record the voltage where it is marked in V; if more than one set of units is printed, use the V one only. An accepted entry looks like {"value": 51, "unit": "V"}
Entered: {"value": 60, "unit": "V"}
